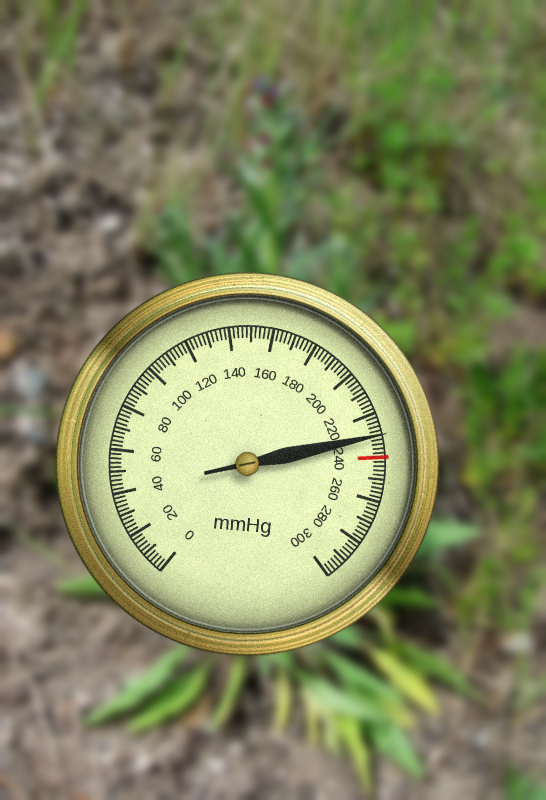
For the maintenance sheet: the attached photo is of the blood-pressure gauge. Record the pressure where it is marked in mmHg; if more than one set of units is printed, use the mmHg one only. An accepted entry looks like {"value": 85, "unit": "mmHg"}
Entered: {"value": 230, "unit": "mmHg"}
